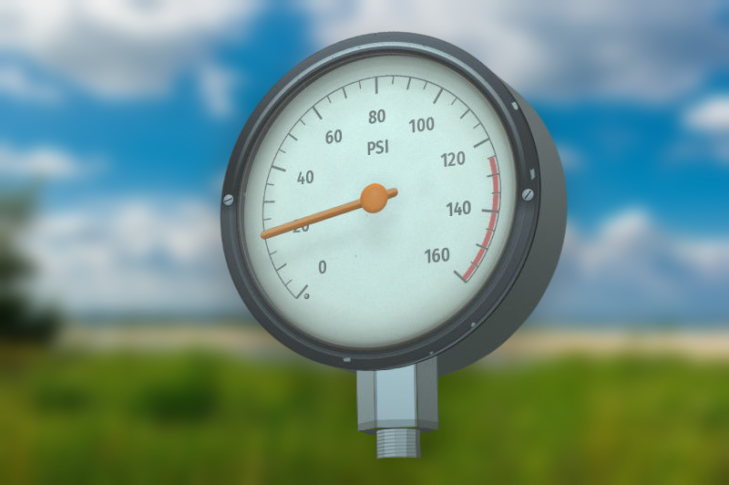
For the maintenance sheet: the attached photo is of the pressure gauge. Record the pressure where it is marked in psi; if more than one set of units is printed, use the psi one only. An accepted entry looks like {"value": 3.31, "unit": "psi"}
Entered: {"value": 20, "unit": "psi"}
